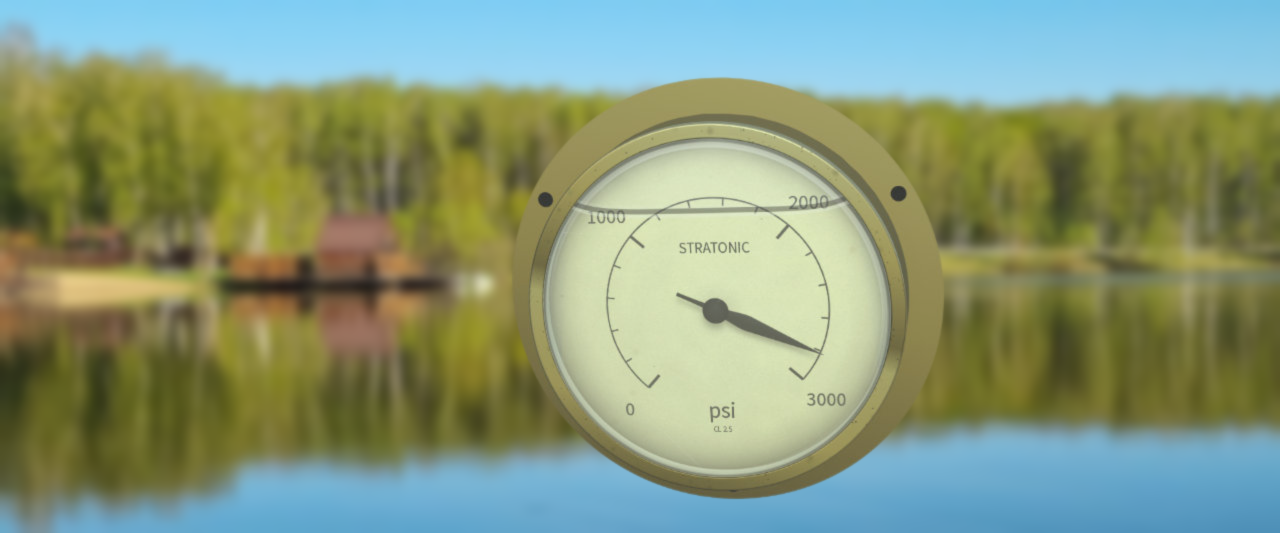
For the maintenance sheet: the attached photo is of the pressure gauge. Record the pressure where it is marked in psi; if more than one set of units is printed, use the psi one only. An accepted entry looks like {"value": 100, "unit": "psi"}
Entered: {"value": 2800, "unit": "psi"}
